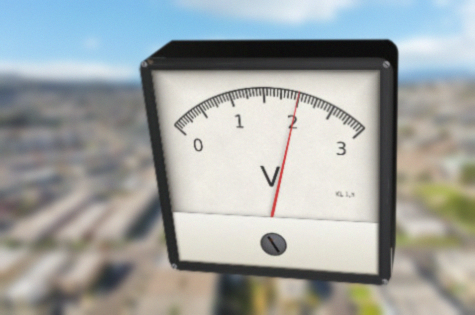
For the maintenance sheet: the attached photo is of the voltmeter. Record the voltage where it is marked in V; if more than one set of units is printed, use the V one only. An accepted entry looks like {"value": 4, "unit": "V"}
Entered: {"value": 2, "unit": "V"}
